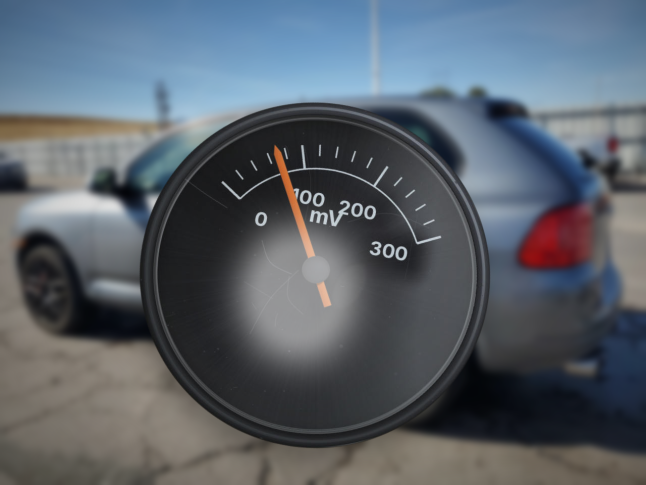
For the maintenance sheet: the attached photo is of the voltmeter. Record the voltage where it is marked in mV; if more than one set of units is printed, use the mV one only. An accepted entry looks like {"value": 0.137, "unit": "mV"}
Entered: {"value": 70, "unit": "mV"}
